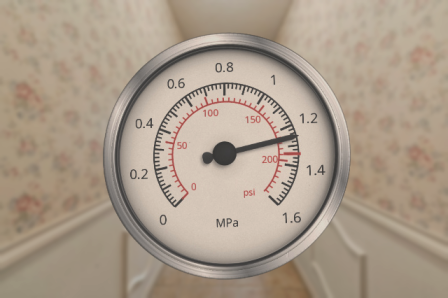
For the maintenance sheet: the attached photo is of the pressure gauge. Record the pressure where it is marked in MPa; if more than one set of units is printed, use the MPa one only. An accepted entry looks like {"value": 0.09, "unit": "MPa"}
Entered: {"value": 1.26, "unit": "MPa"}
